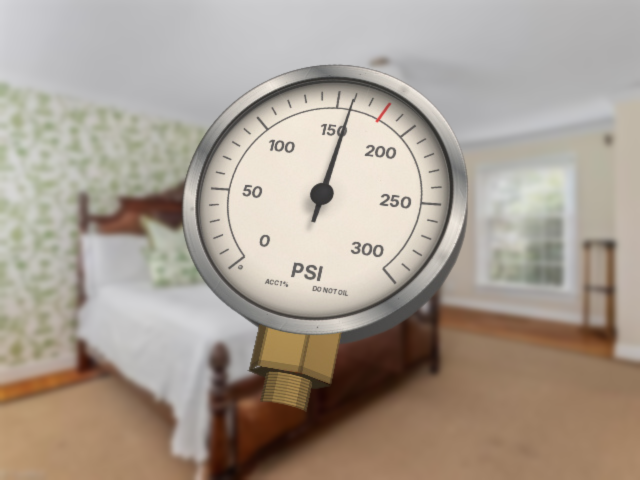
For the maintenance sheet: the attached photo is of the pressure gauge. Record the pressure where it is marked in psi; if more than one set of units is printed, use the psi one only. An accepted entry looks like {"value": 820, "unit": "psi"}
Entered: {"value": 160, "unit": "psi"}
